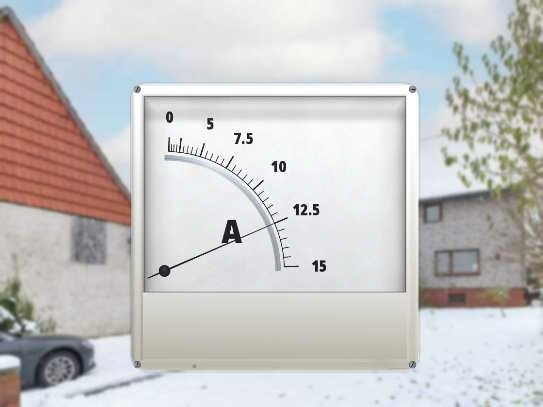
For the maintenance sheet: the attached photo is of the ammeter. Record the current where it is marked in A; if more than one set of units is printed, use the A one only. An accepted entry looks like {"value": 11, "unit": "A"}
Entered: {"value": 12.5, "unit": "A"}
